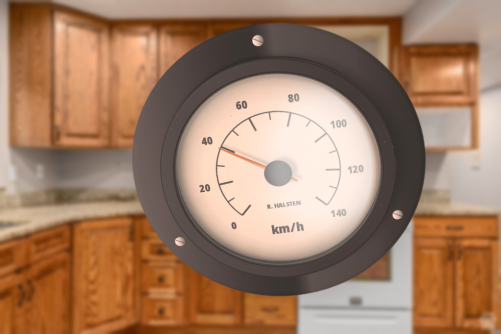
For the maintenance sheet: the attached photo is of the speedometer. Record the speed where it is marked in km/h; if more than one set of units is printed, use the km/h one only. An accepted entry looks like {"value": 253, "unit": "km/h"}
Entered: {"value": 40, "unit": "km/h"}
